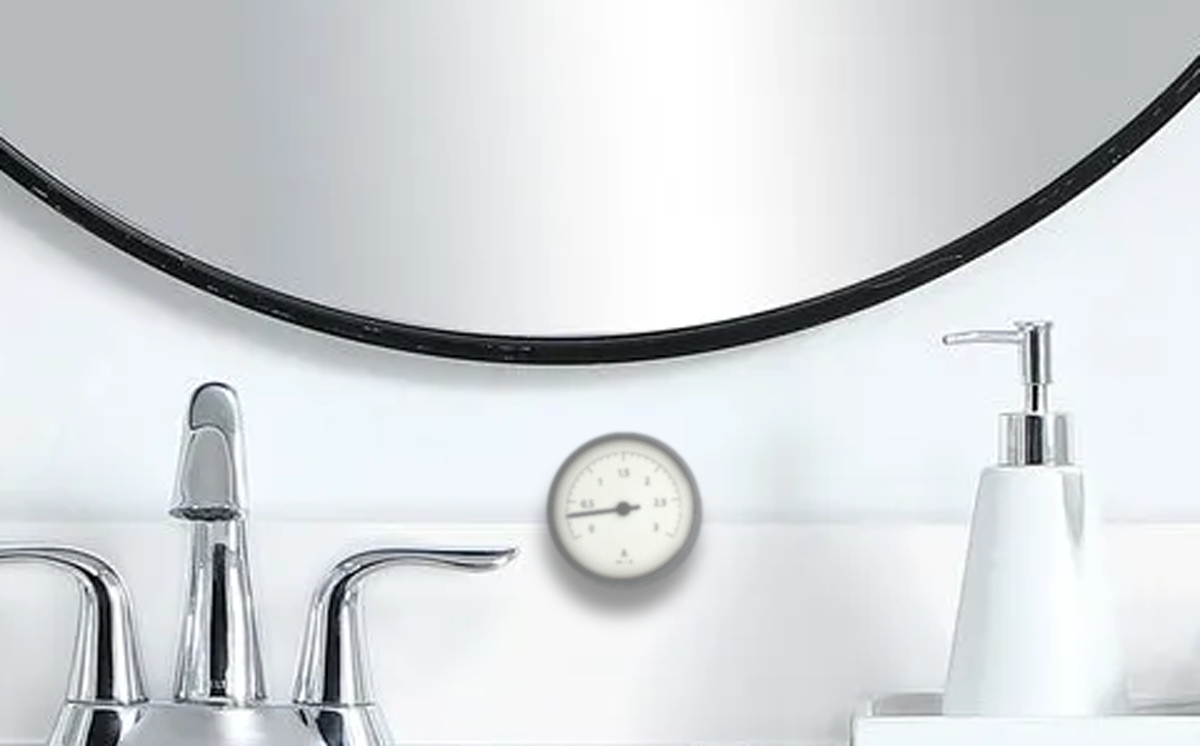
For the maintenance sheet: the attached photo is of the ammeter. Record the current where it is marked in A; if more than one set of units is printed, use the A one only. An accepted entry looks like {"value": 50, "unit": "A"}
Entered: {"value": 0.3, "unit": "A"}
